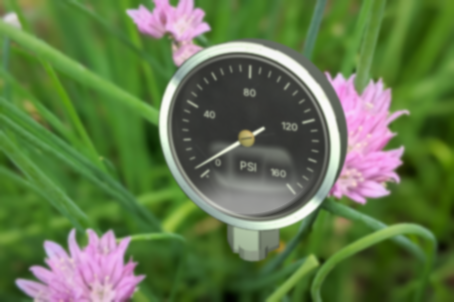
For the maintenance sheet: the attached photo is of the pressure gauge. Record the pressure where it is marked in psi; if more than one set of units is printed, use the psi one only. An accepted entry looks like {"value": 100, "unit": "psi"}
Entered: {"value": 5, "unit": "psi"}
